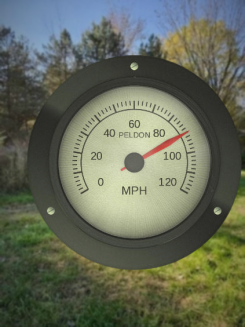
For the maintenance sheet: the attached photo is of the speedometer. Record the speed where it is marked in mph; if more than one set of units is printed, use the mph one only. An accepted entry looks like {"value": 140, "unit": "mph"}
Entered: {"value": 90, "unit": "mph"}
